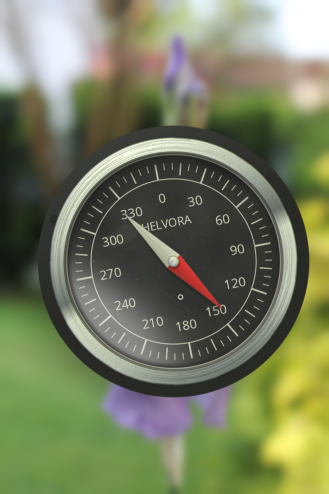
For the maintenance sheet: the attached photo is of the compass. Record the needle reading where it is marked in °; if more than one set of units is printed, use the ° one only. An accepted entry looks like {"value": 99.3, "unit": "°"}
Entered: {"value": 145, "unit": "°"}
